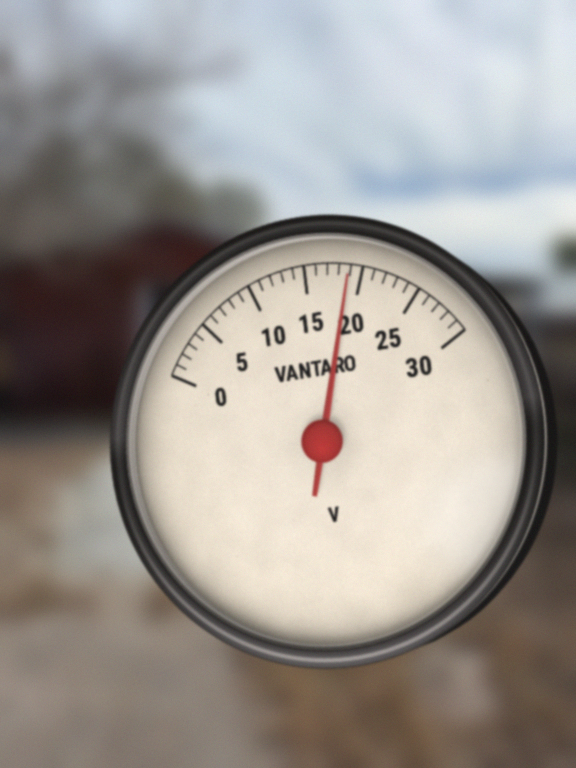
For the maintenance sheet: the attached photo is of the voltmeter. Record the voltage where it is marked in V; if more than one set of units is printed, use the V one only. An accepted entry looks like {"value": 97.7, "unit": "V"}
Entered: {"value": 19, "unit": "V"}
